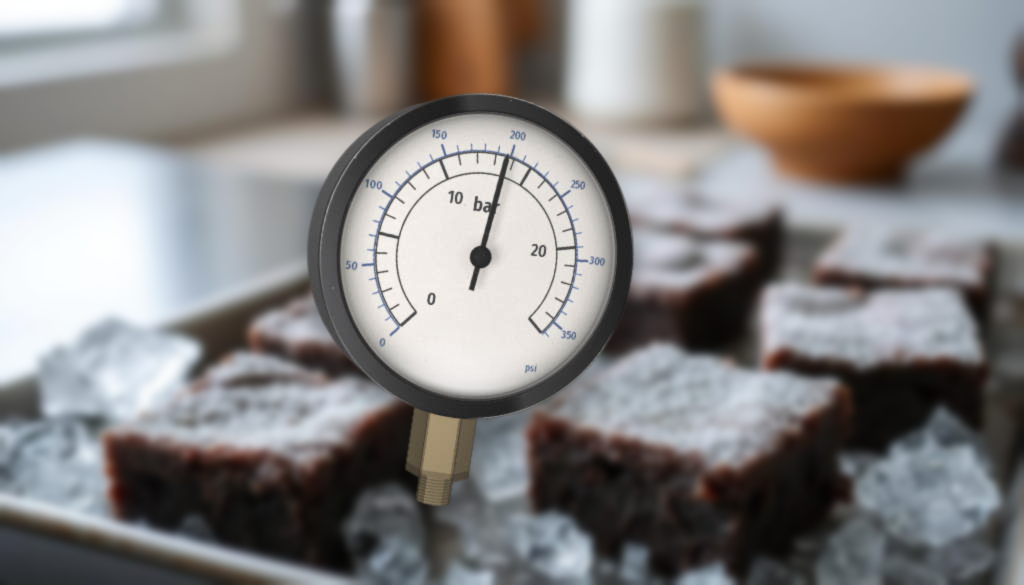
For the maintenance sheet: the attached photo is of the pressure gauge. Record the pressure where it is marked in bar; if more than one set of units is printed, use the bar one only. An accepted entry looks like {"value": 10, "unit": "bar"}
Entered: {"value": 13.5, "unit": "bar"}
